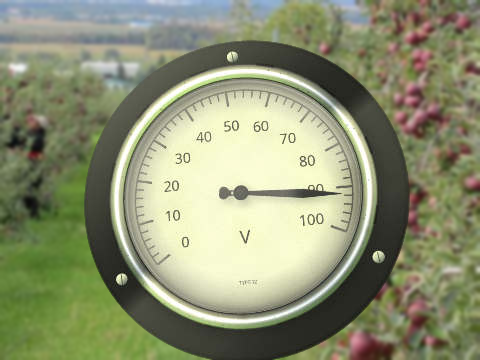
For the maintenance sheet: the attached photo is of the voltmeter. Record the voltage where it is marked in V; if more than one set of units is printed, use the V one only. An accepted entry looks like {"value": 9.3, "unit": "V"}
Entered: {"value": 92, "unit": "V"}
